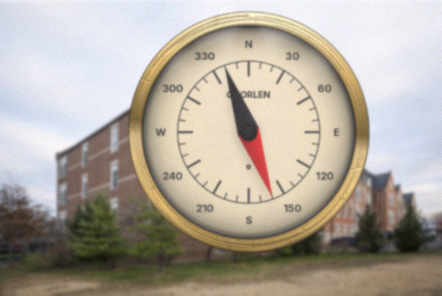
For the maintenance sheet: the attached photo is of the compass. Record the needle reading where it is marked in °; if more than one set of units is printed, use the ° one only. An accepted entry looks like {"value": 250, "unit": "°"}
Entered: {"value": 160, "unit": "°"}
